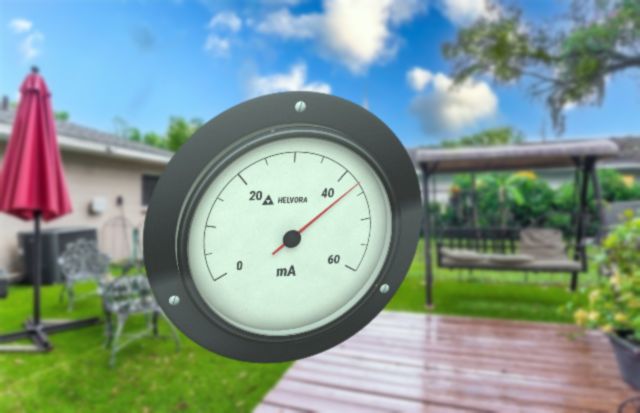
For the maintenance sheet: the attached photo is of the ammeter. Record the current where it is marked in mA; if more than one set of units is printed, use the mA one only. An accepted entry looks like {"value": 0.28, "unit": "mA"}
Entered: {"value": 42.5, "unit": "mA"}
